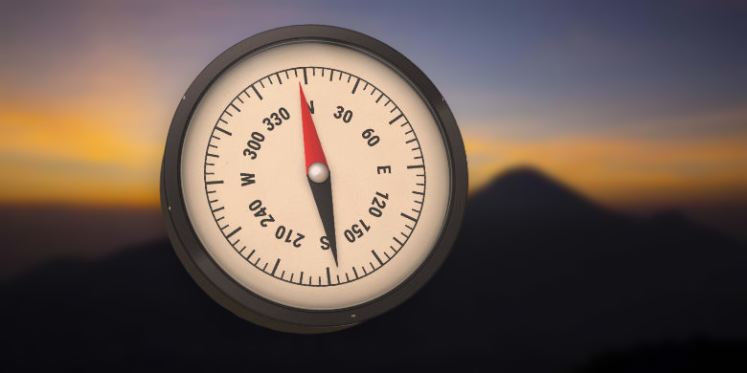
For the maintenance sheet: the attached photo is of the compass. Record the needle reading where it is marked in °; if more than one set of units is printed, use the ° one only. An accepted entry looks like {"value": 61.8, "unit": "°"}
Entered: {"value": 355, "unit": "°"}
